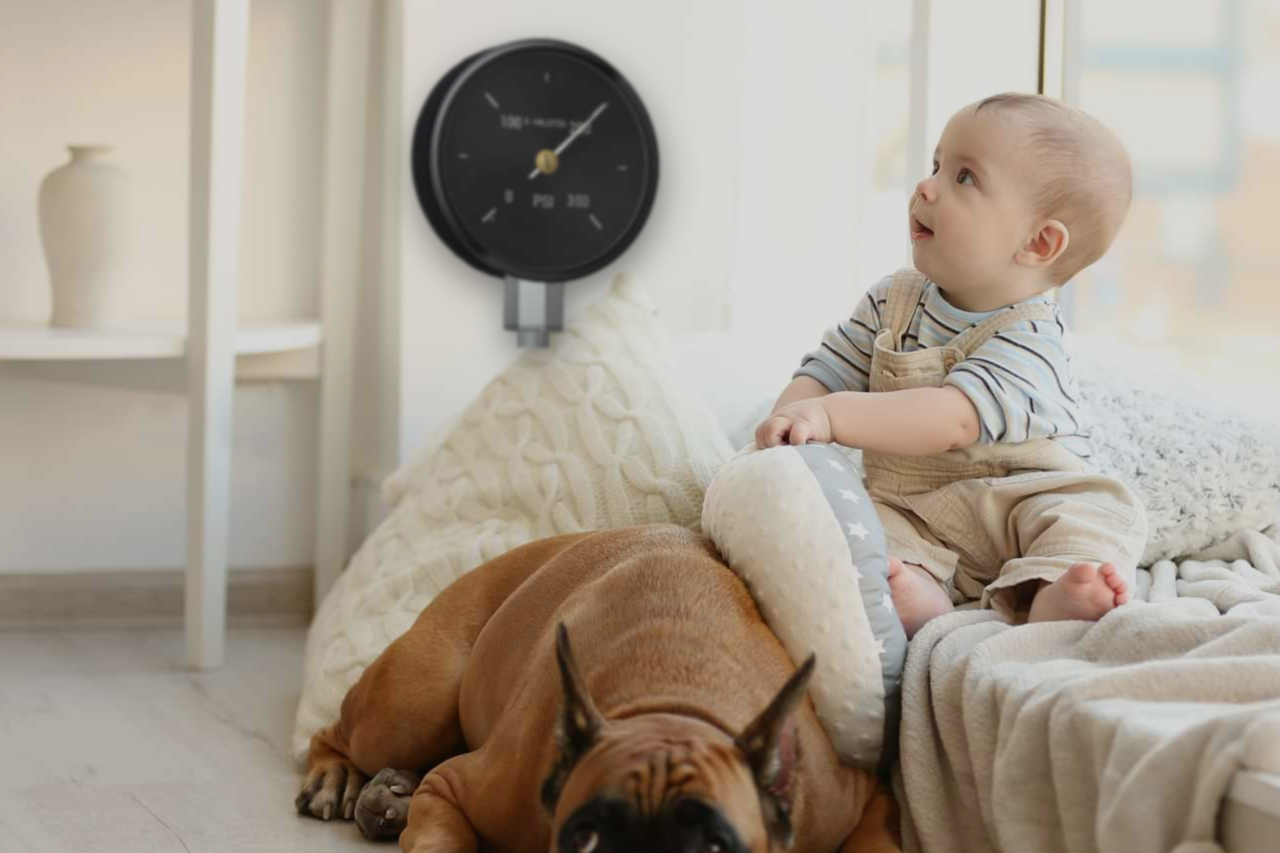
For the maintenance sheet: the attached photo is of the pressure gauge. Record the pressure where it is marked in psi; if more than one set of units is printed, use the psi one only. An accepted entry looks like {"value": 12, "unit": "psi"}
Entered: {"value": 200, "unit": "psi"}
